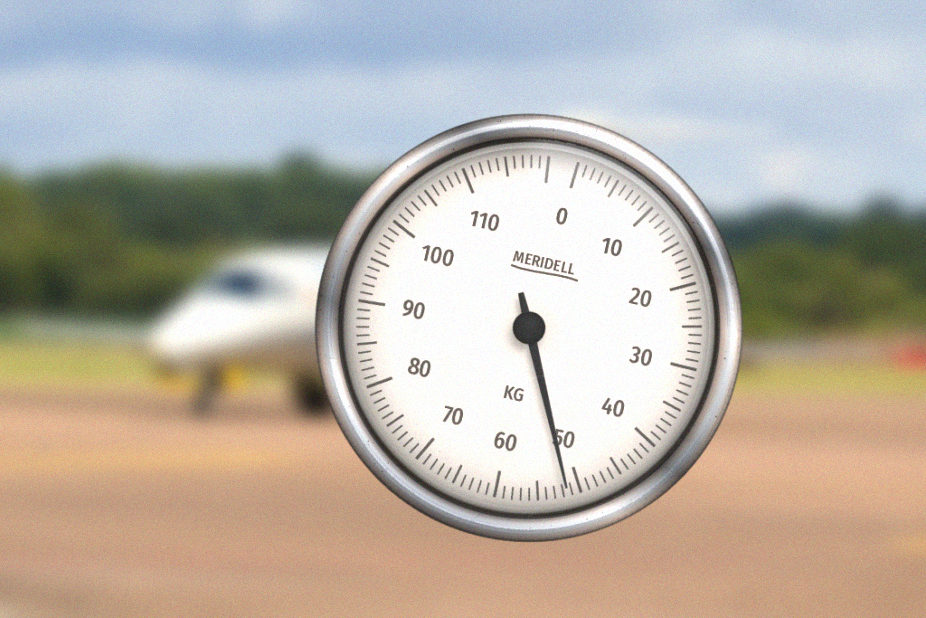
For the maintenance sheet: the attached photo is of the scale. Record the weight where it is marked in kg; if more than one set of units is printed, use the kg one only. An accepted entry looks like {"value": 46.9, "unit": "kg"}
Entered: {"value": 51.5, "unit": "kg"}
